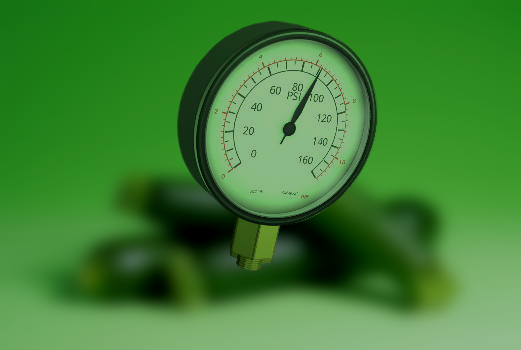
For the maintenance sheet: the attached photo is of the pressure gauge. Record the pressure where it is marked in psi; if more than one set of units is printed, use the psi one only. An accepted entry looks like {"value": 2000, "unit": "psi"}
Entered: {"value": 90, "unit": "psi"}
